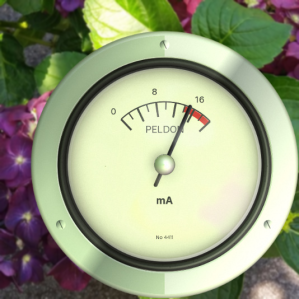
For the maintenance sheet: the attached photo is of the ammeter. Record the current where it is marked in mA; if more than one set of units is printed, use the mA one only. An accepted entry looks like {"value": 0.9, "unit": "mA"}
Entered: {"value": 15, "unit": "mA"}
